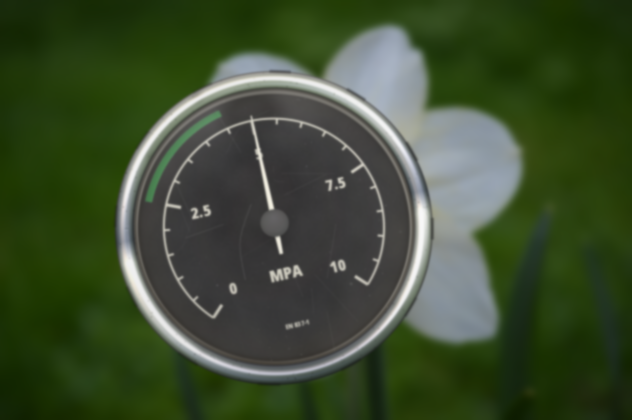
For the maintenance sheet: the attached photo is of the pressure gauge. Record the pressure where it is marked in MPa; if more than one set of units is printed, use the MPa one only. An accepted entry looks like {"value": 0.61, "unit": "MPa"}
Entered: {"value": 5, "unit": "MPa"}
